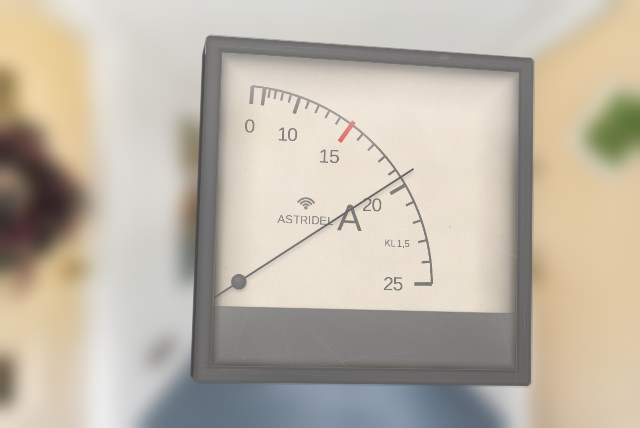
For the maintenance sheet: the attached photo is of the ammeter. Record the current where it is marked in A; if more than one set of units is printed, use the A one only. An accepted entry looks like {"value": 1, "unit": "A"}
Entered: {"value": 19.5, "unit": "A"}
